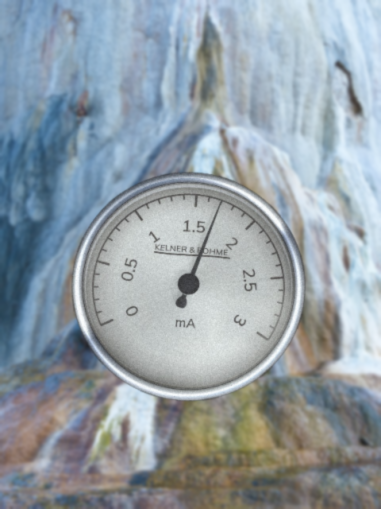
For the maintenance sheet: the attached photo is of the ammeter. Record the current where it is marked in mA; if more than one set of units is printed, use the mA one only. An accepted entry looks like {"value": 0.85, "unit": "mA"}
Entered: {"value": 1.7, "unit": "mA"}
